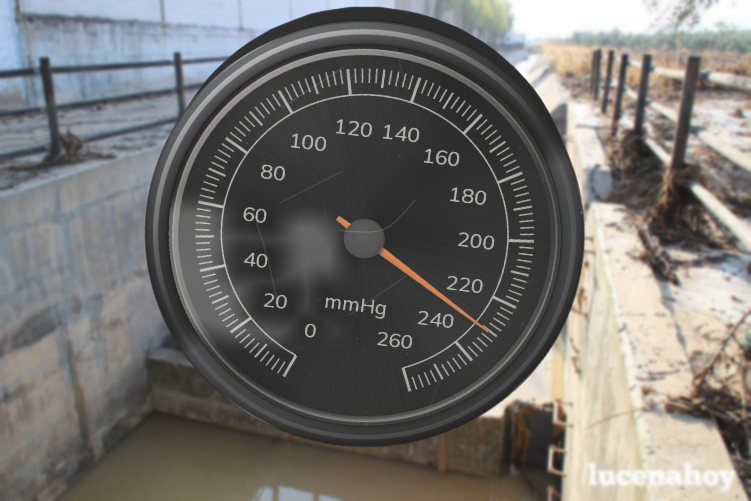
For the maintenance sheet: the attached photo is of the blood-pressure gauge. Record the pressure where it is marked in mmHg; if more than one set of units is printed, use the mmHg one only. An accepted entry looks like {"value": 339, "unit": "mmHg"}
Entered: {"value": 230, "unit": "mmHg"}
